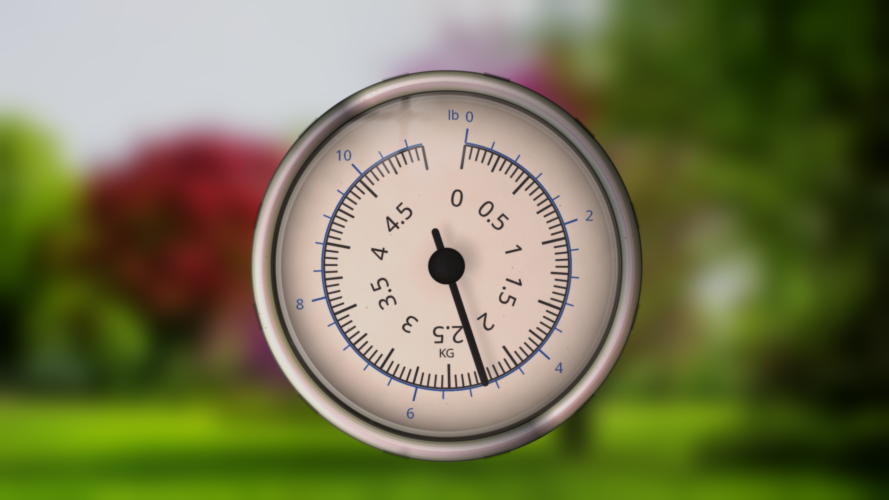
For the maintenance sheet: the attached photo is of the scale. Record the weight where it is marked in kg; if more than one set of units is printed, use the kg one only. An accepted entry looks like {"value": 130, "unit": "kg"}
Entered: {"value": 2.25, "unit": "kg"}
